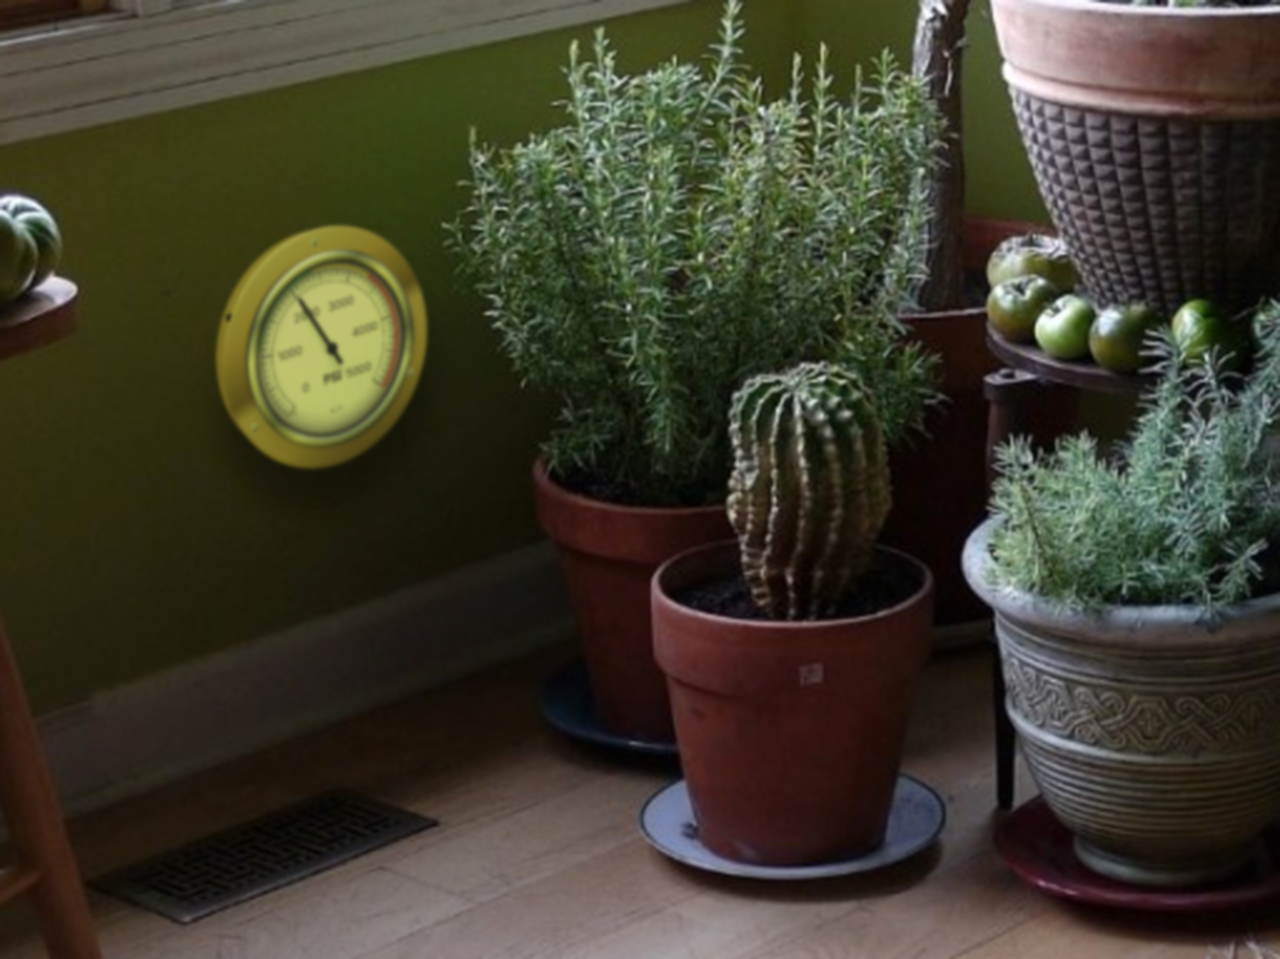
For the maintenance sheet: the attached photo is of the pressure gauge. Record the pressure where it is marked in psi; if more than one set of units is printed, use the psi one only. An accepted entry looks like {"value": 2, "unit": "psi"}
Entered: {"value": 2000, "unit": "psi"}
